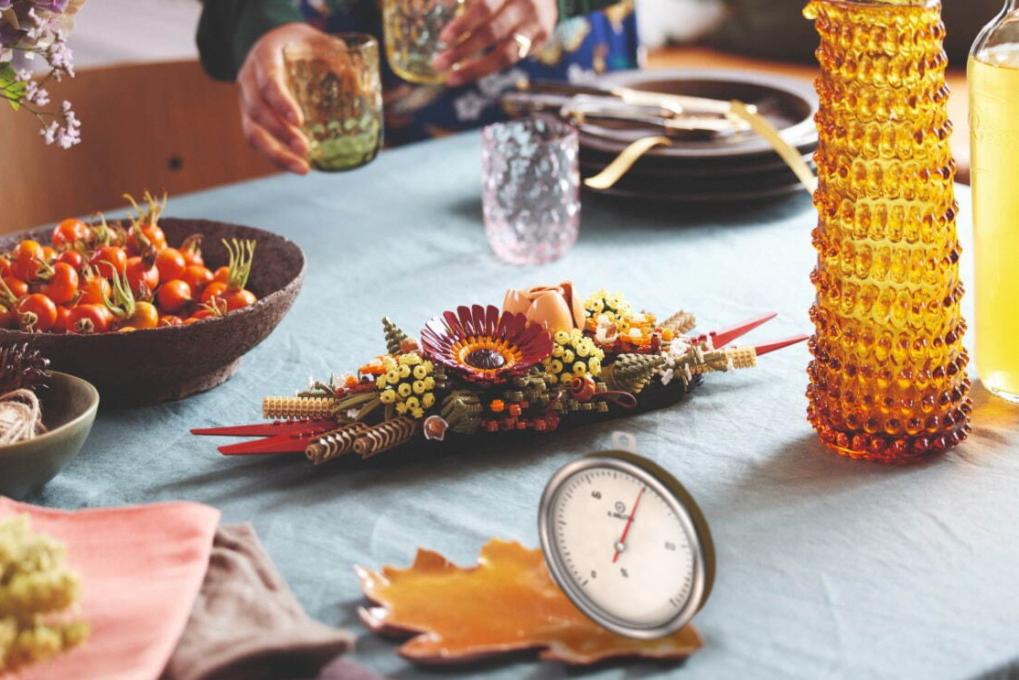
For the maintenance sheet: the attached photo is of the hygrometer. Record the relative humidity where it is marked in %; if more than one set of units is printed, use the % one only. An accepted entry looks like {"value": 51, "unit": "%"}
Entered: {"value": 60, "unit": "%"}
